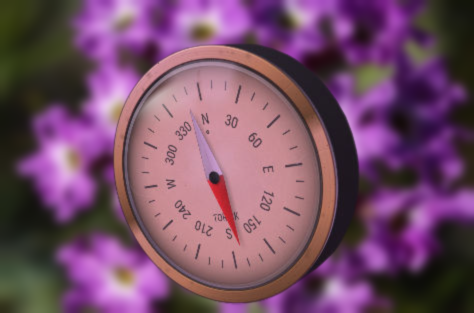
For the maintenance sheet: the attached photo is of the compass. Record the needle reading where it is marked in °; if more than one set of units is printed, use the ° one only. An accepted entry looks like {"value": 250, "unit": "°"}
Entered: {"value": 170, "unit": "°"}
